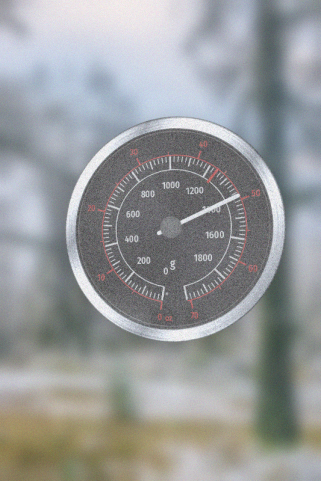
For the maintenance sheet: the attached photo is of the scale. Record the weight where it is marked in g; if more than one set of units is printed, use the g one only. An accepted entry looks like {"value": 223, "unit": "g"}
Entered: {"value": 1400, "unit": "g"}
